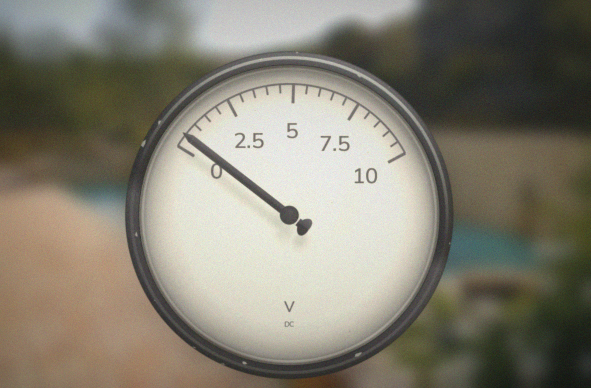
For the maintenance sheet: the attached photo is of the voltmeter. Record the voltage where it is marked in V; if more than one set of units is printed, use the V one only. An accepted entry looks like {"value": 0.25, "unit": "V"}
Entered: {"value": 0.5, "unit": "V"}
